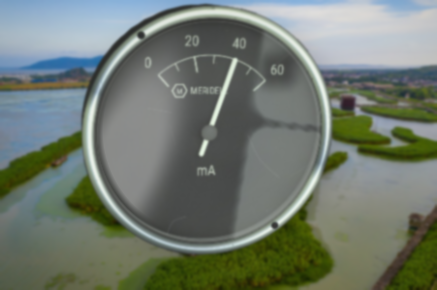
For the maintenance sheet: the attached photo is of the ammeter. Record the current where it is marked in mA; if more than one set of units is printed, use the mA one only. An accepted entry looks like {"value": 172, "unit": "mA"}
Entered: {"value": 40, "unit": "mA"}
